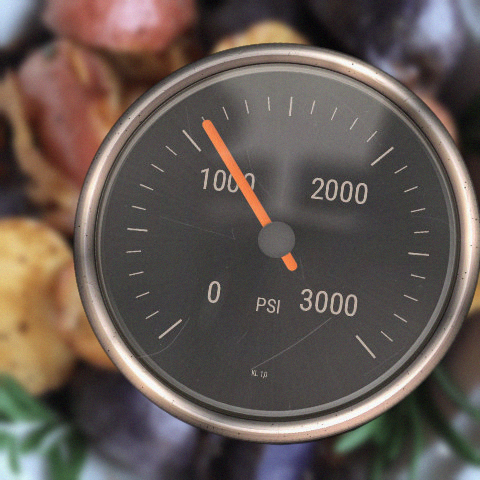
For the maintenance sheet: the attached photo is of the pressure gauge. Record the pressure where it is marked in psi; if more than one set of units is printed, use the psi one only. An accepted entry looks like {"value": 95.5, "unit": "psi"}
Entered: {"value": 1100, "unit": "psi"}
